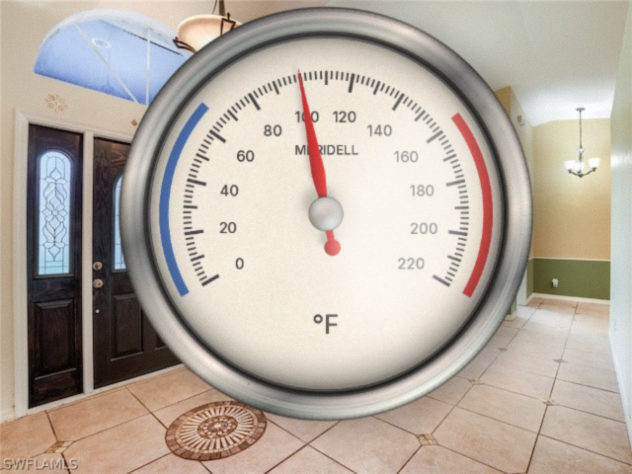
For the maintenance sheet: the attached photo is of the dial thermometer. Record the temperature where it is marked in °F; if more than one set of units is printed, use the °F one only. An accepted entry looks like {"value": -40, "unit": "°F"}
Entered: {"value": 100, "unit": "°F"}
